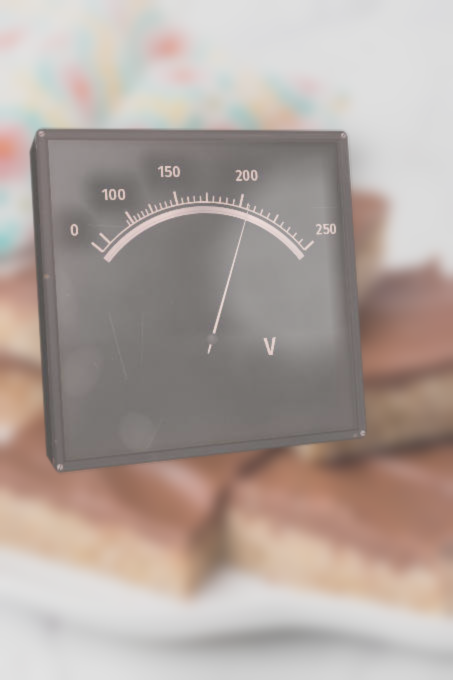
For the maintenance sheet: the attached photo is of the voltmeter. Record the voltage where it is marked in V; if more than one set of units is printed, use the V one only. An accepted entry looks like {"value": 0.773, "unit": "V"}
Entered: {"value": 205, "unit": "V"}
